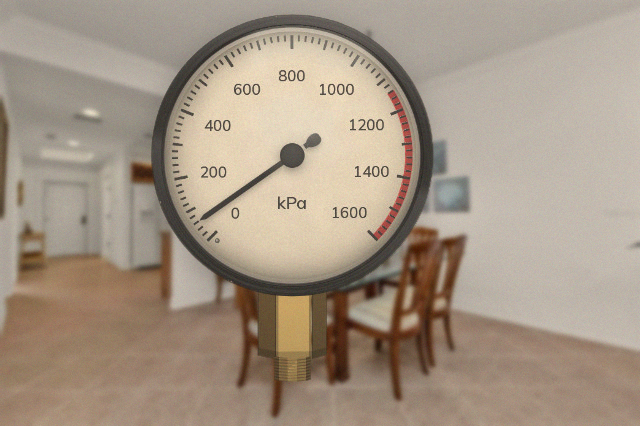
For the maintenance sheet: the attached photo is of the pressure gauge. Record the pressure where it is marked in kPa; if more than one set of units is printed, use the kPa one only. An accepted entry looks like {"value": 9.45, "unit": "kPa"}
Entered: {"value": 60, "unit": "kPa"}
